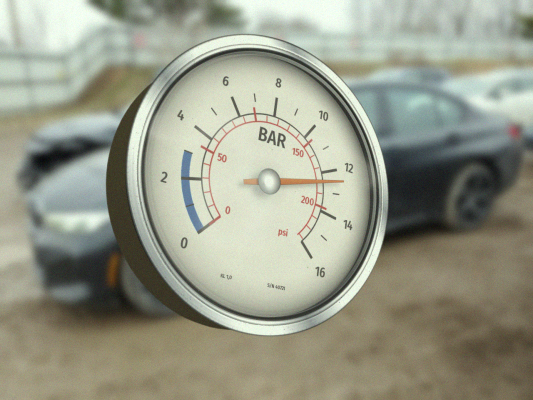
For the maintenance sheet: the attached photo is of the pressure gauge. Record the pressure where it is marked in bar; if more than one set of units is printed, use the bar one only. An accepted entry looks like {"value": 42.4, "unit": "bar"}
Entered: {"value": 12.5, "unit": "bar"}
